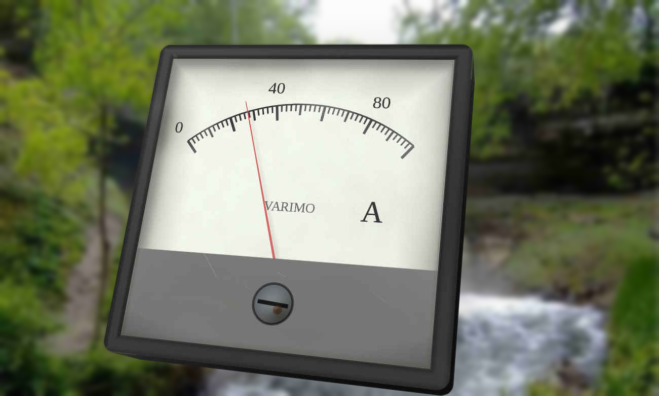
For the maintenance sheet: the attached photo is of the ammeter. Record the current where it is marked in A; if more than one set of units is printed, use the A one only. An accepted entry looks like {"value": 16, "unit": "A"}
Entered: {"value": 28, "unit": "A"}
